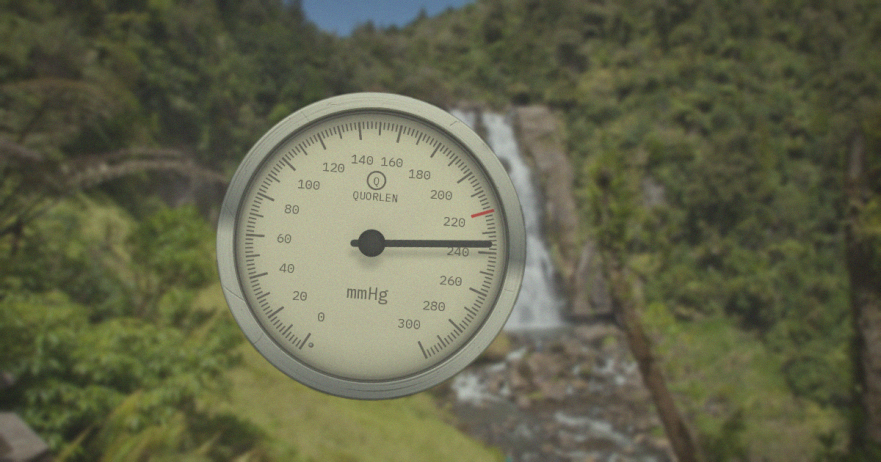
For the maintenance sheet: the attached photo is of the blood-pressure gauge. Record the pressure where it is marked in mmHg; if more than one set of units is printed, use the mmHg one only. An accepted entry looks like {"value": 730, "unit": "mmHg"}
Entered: {"value": 236, "unit": "mmHg"}
